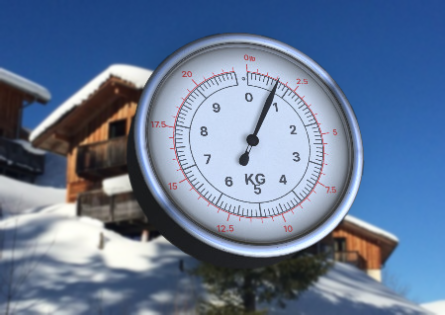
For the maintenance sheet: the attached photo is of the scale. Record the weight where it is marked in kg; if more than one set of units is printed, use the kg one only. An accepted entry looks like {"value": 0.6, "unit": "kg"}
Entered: {"value": 0.7, "unit": "kg"}
